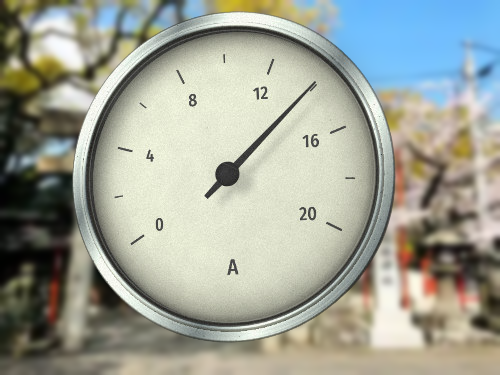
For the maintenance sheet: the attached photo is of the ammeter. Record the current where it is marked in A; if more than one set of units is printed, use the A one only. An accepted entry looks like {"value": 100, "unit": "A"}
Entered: {"value": 14, "unit": "A"}
